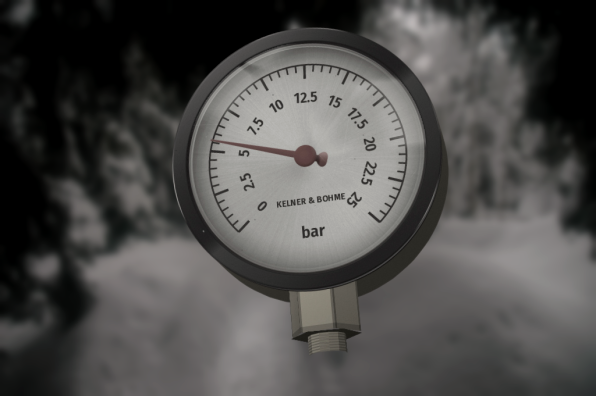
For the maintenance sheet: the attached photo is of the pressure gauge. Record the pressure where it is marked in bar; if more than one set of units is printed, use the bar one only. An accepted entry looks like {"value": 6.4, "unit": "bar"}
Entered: {"value": 5.5, "unit": "bar"}
